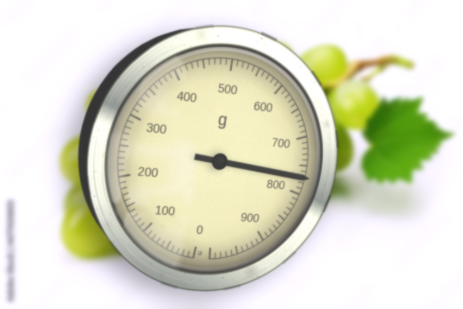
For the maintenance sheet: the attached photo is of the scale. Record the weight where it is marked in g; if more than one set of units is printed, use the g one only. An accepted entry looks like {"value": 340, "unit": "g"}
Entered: {"value": 770, "unit": "g"}
